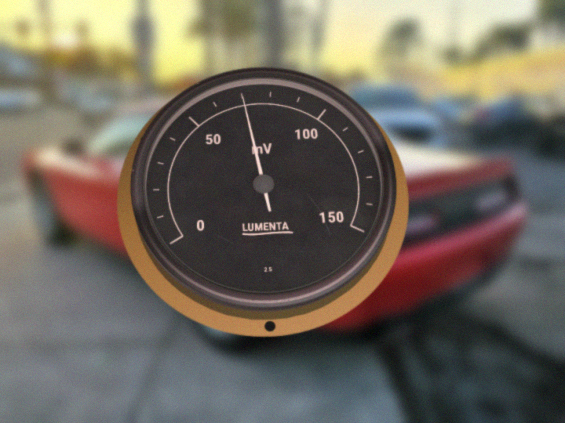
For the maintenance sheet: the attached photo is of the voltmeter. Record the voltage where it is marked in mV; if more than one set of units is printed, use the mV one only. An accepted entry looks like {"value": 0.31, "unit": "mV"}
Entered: {"value": 70, "unit": "mV"}
